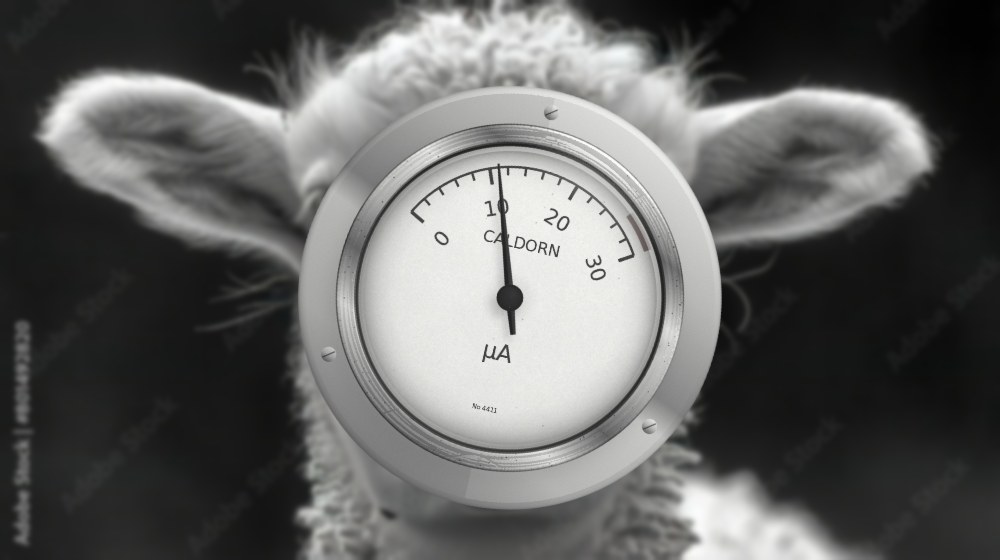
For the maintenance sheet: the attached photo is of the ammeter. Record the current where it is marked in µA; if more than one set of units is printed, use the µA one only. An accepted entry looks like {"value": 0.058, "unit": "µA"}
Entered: {"value": 11, "unit": "µA"}
